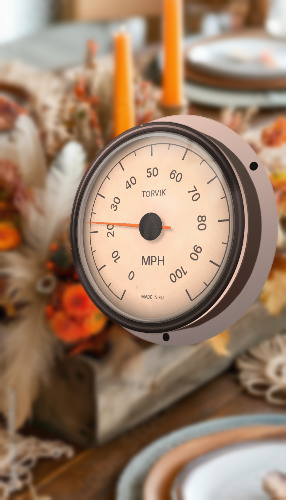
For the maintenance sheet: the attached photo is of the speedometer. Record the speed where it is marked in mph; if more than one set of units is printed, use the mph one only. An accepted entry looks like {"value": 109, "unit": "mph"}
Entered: {"value": 22.5, "unit": "mph"}
